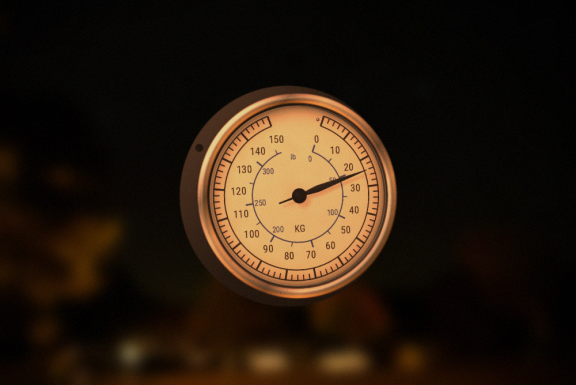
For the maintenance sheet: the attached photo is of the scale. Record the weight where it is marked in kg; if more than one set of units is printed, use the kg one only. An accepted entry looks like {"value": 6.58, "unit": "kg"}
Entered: {"value": 24, "unit": "kg"}
